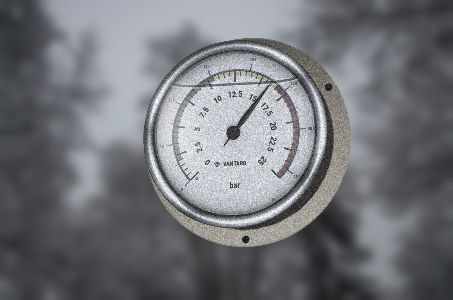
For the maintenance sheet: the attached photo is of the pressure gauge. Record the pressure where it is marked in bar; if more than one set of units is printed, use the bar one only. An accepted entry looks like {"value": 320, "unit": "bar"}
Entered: {"value": 16, "unit": "bar"}
